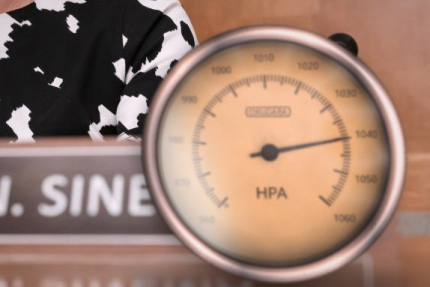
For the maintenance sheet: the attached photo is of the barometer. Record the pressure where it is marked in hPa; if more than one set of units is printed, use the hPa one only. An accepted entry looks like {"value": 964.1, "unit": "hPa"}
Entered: {"value": 1040, "unit": "hPa"}
